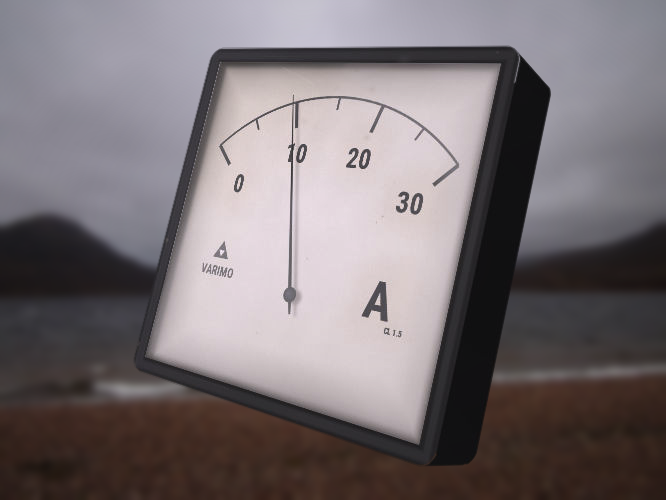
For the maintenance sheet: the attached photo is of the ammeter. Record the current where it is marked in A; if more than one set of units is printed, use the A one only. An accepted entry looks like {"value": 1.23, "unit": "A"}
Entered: {"value": 10, "unit": "A"}
